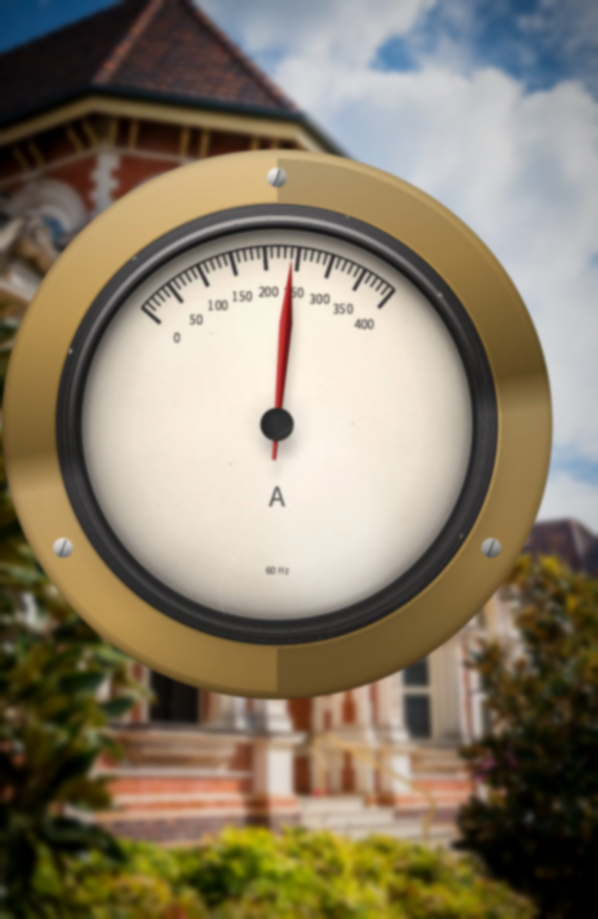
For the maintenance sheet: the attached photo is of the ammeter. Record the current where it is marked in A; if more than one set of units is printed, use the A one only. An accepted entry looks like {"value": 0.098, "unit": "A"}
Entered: {"value": 240, "unit": "A"}
